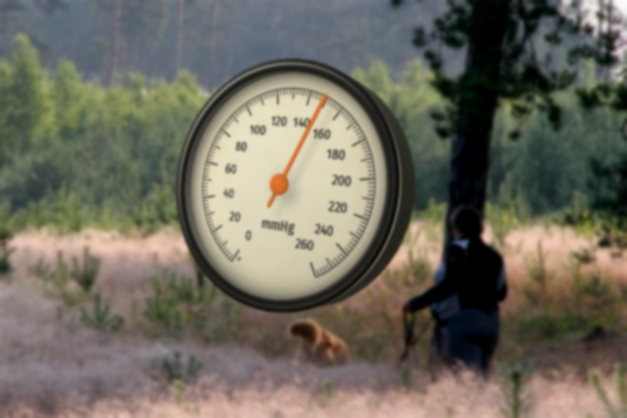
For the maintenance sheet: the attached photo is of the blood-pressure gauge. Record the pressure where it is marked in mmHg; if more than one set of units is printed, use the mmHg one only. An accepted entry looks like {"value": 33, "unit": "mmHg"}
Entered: {"value": 150, "unit": "mmHg"}
